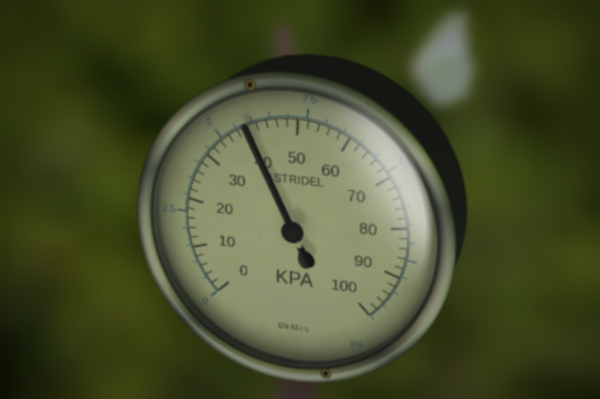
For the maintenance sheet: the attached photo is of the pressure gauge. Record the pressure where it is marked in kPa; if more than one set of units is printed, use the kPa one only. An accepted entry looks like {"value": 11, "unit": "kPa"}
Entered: {"value": 40, "unit": "kPa"}
